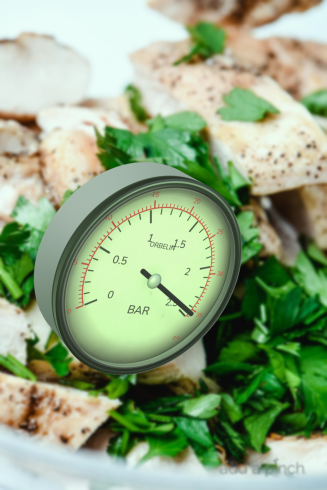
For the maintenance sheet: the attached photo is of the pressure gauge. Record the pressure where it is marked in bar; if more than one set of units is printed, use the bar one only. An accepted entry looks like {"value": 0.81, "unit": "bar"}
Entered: {"value": 2.45, "unit": "bar"}
